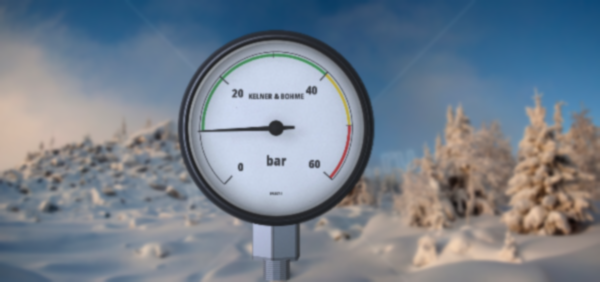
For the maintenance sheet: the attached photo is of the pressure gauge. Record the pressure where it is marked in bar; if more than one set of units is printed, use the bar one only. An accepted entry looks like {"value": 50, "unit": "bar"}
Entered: {"value": 10, "unit": "bar"}
